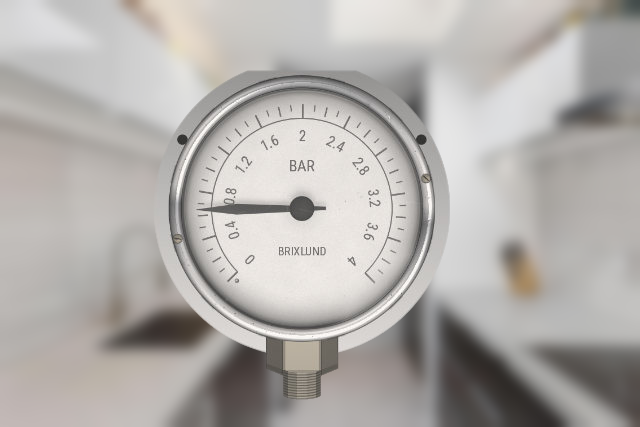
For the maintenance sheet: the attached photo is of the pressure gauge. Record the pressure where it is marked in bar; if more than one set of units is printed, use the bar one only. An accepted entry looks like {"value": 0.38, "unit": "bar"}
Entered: {"value": 0.65, "unit": "bar"}
